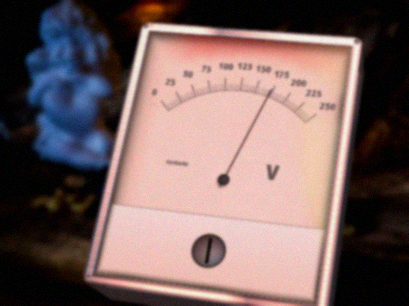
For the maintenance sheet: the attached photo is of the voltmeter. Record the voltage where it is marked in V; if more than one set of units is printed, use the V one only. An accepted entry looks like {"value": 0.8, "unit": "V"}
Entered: {"value": 175, "unit": "V"}
